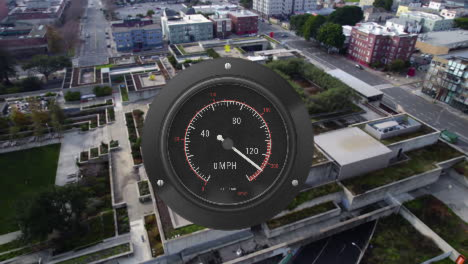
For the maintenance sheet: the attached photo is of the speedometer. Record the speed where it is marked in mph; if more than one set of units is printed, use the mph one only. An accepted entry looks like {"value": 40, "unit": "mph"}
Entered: {"value": 130, "unit": "mph"}
